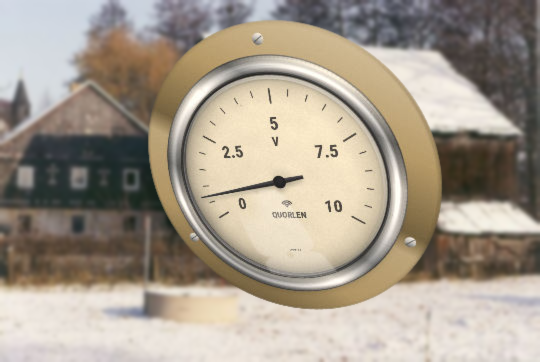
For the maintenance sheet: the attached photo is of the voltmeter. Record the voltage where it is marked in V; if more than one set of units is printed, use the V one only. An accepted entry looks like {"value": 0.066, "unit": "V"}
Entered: {"value": 0.75, "unit": "V"}
